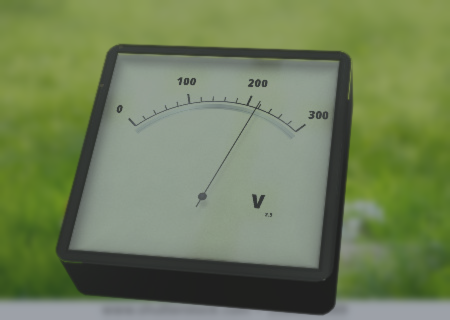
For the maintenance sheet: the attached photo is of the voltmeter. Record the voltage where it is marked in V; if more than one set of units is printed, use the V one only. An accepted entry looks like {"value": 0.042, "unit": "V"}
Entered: {"value": 220, "unit": "V"}
